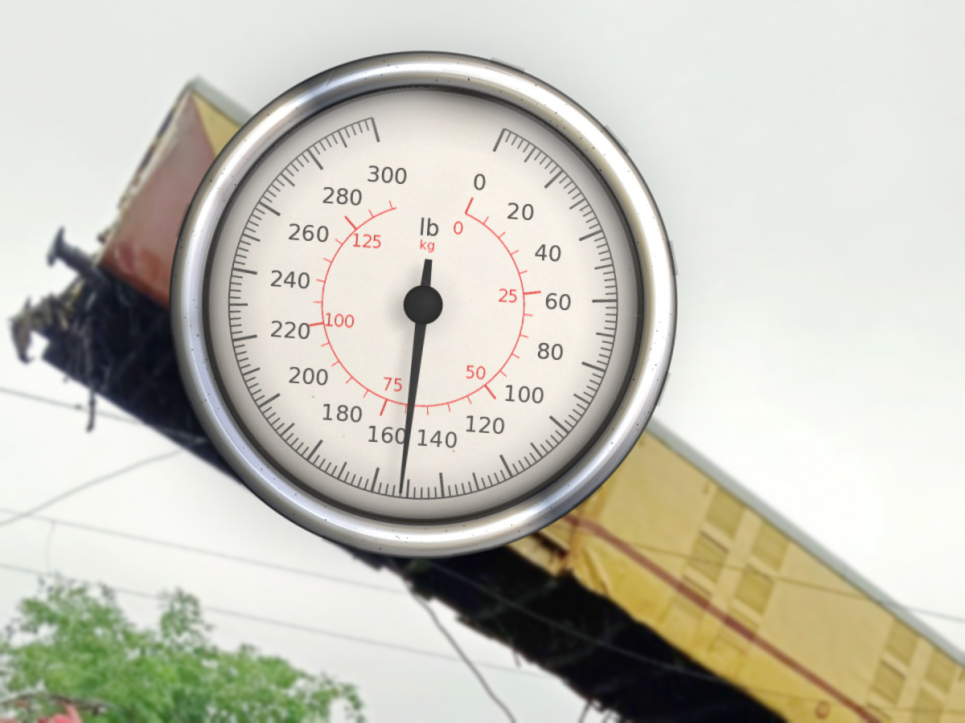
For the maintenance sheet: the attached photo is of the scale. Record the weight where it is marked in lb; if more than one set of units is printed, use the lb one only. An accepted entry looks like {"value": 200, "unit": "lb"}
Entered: {"value": 152, "unit": "lb"}
